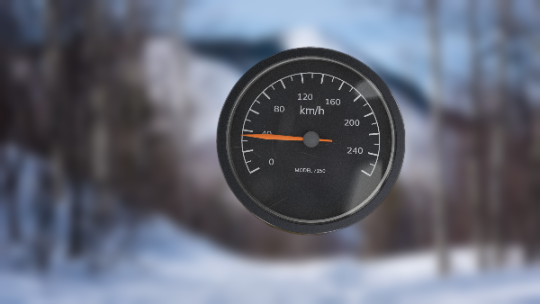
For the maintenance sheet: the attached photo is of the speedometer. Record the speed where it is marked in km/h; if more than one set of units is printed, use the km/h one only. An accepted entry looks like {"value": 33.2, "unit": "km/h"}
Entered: {"value": 35, "unit": "km/h"}
